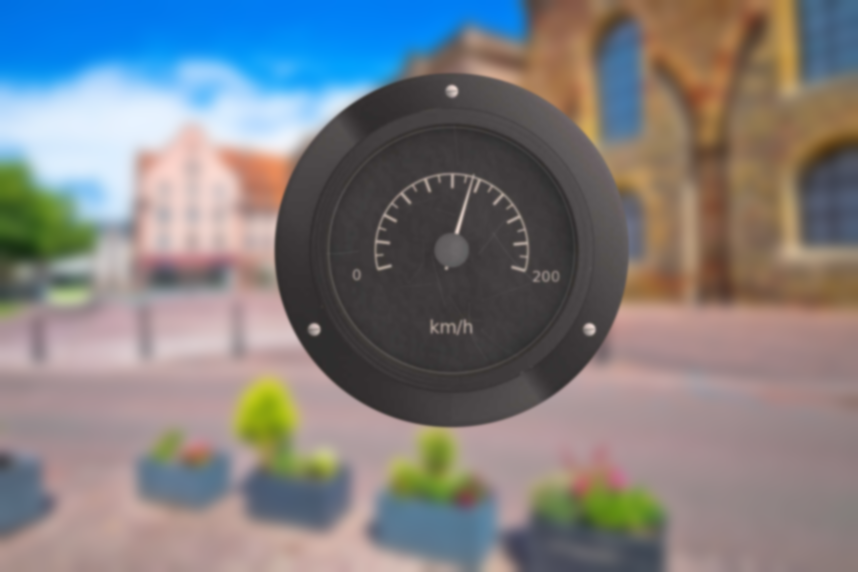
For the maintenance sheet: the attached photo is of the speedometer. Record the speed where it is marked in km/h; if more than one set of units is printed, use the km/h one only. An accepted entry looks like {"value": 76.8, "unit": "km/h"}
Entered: {"value": 115, "unit": "km/h"}
